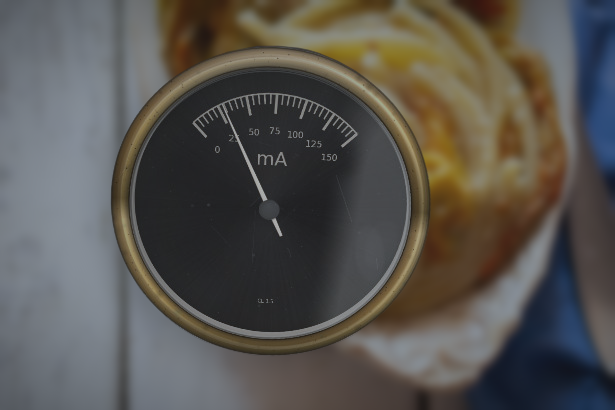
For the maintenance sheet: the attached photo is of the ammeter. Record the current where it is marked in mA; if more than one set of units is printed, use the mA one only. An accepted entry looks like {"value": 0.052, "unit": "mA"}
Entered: {"value": 30, "unit": "mA"}
